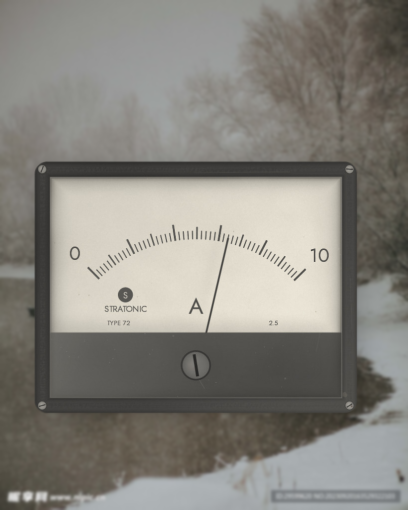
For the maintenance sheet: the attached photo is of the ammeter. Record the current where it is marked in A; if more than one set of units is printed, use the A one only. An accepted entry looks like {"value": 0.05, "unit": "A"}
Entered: {"value": 6.4, "unit": "A"}
